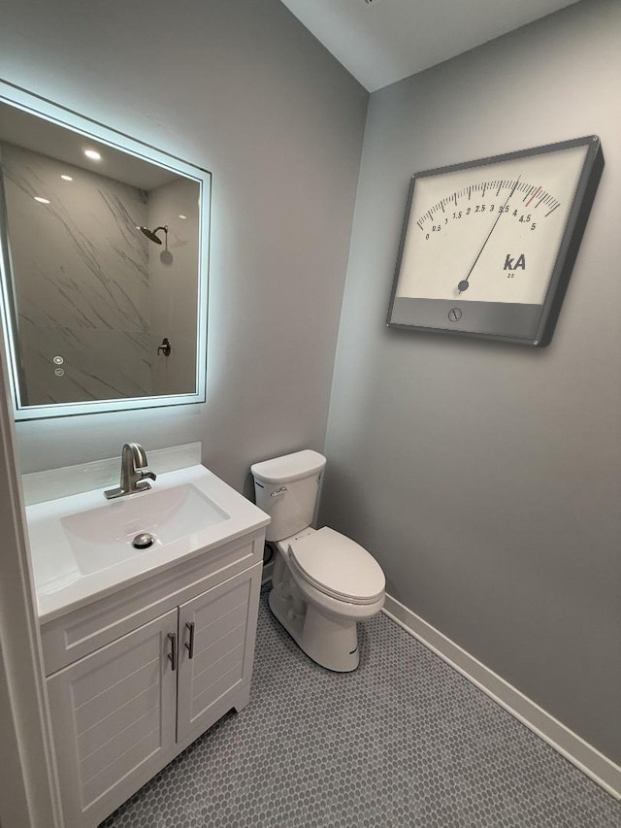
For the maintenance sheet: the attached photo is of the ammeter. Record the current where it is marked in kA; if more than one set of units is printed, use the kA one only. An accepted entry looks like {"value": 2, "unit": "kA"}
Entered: {"value": 3.5, "unit": "kA"}
